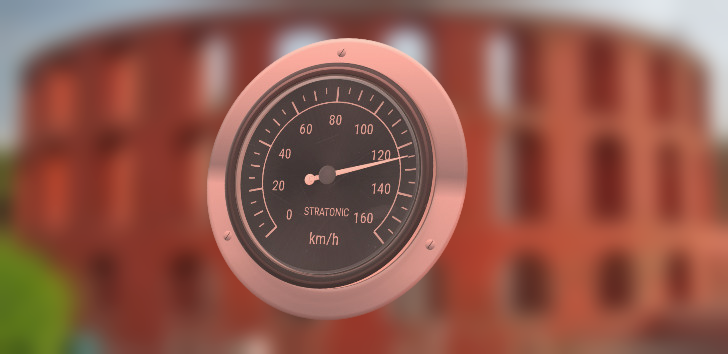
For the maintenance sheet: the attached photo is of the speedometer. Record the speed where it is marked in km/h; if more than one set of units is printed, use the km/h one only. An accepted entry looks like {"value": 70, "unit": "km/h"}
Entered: {"value": 125, "unit": "km/h"}
